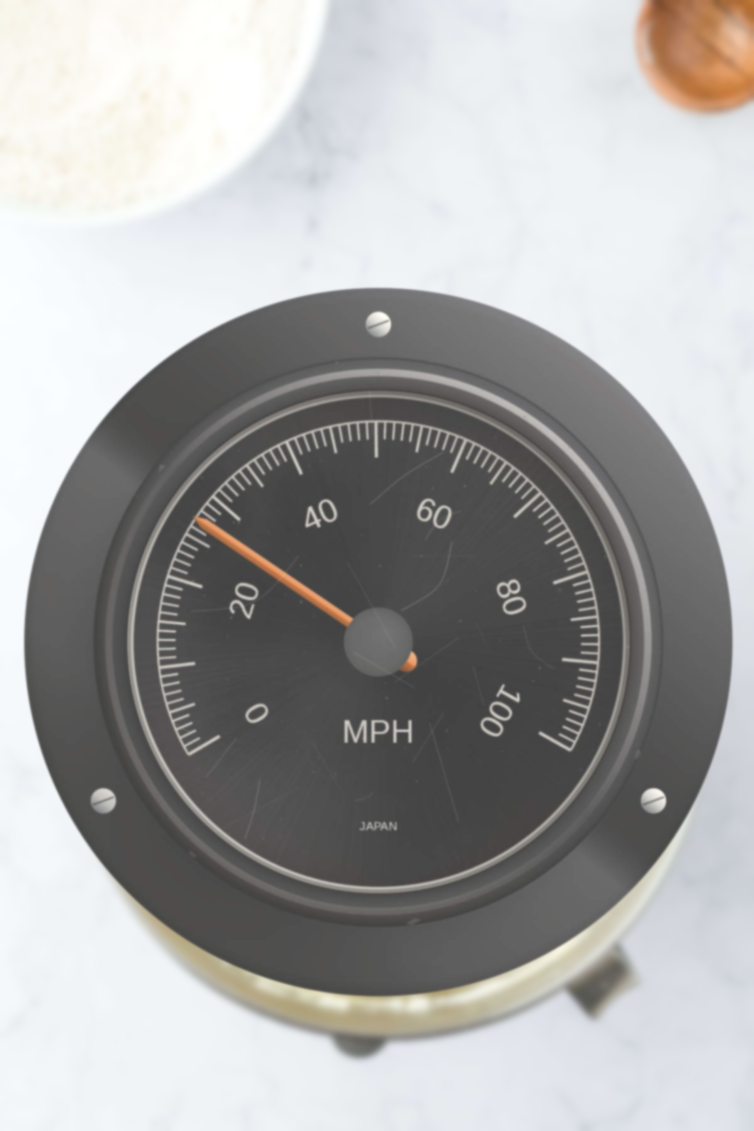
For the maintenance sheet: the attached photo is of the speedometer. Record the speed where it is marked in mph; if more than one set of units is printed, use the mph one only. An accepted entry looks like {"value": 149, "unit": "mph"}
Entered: {"value": 27, "unit": "mph"}
